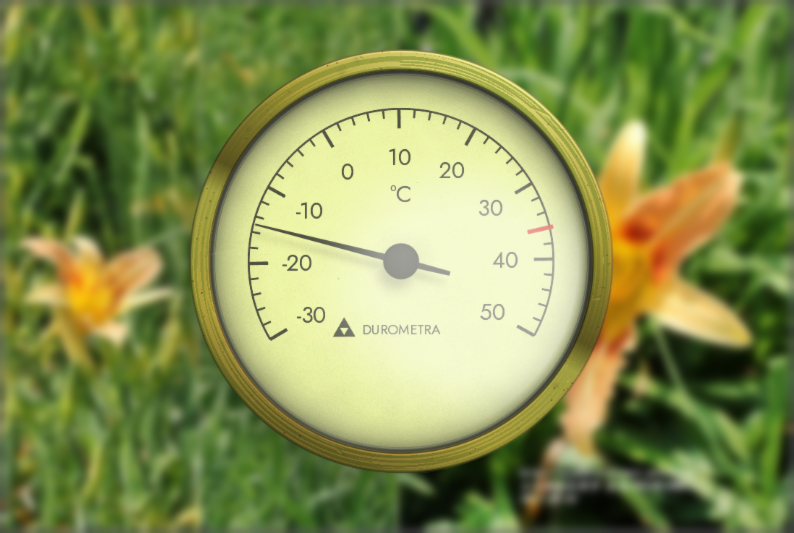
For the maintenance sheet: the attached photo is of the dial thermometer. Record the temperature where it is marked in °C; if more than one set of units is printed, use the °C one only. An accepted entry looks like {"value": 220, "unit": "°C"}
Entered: {"value": -15, "unit": "°C"}
